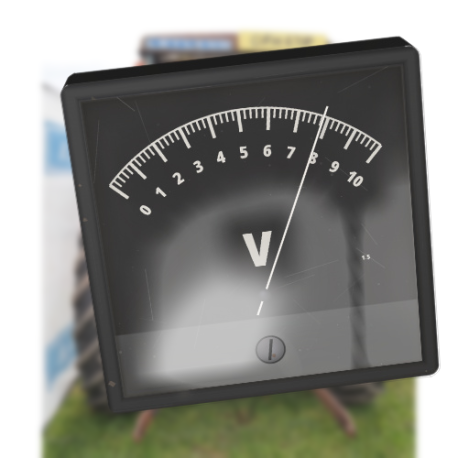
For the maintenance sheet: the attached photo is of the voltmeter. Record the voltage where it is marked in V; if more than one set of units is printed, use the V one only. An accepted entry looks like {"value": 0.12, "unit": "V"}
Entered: {"value": 7.8, "unit": "V"}
